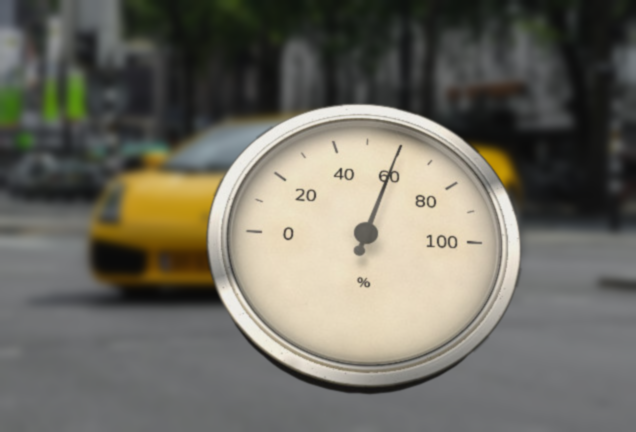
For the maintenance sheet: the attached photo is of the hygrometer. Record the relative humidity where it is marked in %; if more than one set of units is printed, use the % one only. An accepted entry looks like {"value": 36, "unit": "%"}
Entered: {"value": 60, "unit": "%"}
